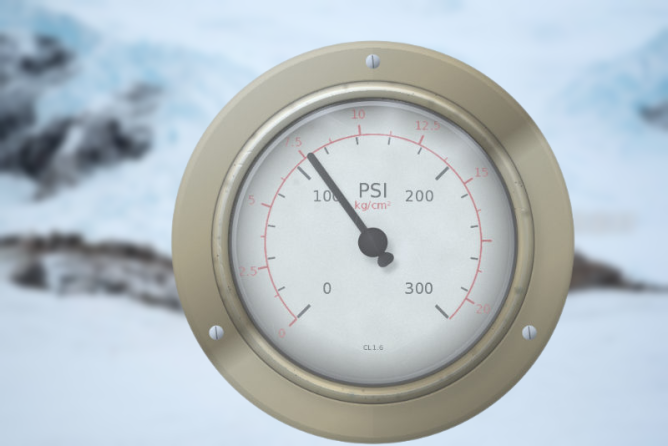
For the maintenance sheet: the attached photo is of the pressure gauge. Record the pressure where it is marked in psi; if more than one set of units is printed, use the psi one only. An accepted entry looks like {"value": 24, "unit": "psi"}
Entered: {"value": 110, "unit": "psi"}
